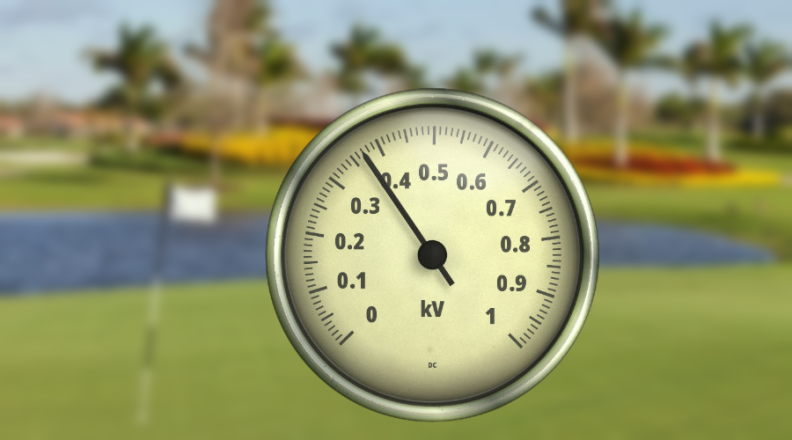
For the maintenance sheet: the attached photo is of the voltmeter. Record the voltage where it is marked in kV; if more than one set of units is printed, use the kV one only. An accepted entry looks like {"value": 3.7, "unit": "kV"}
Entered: {"value": 0.37, "unit": "kV"}
